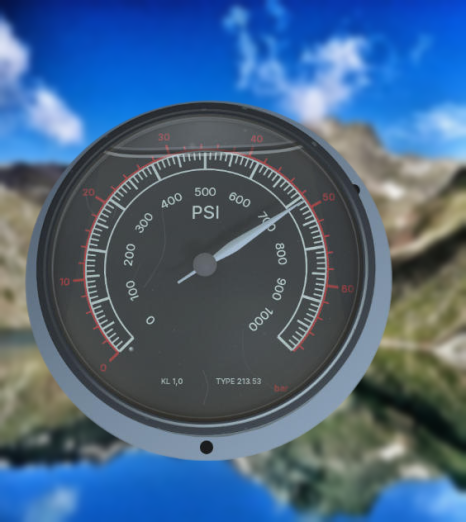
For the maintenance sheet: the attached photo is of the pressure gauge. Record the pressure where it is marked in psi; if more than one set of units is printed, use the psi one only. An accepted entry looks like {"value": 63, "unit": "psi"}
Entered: {"value": 710, "unit": "psi"}
